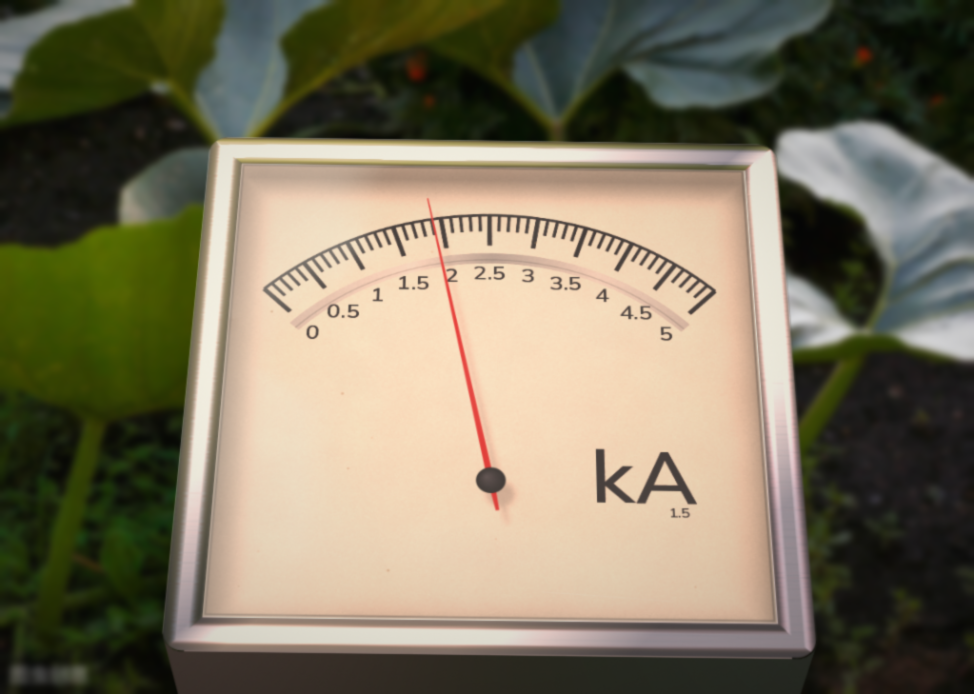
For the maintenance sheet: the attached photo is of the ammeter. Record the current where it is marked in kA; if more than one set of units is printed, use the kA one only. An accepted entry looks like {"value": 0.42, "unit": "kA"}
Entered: {"value": 1.9, "unit": "kA"}
